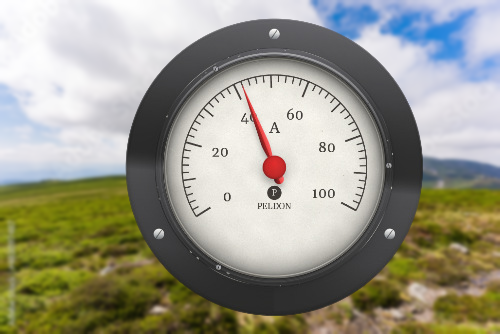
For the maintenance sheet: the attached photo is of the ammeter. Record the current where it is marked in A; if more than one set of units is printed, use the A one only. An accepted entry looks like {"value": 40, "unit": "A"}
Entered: {"value": 42, "unit": "A"}
